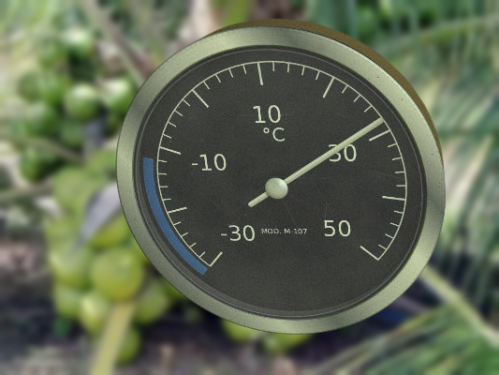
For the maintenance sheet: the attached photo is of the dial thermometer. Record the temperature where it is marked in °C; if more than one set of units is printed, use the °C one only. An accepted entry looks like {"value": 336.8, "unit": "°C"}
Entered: {"value": 28, "unit": "°C"}
